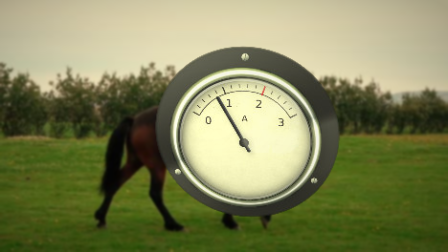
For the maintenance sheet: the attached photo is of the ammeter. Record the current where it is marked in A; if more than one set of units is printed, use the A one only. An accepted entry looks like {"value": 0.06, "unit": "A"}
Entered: {"value": 0.8, "unit": "A"}
